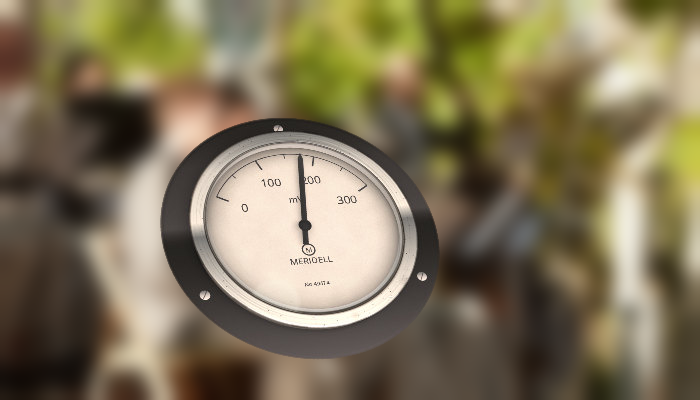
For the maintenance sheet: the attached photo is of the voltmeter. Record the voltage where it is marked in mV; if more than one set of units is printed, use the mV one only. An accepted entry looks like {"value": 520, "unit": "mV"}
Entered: {"value": 175, "unit": "mV"}
